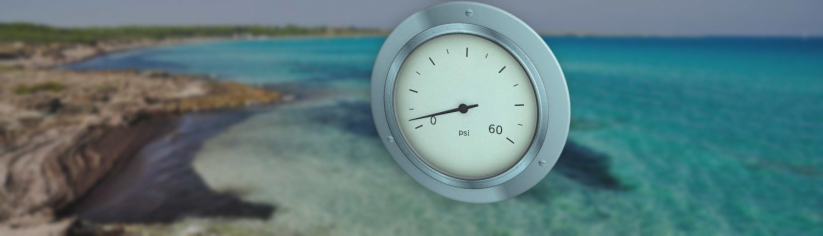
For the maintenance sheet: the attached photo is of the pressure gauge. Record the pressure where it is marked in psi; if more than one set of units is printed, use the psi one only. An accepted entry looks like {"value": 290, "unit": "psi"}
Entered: {"value": 2.5, "unit": "psi"}
